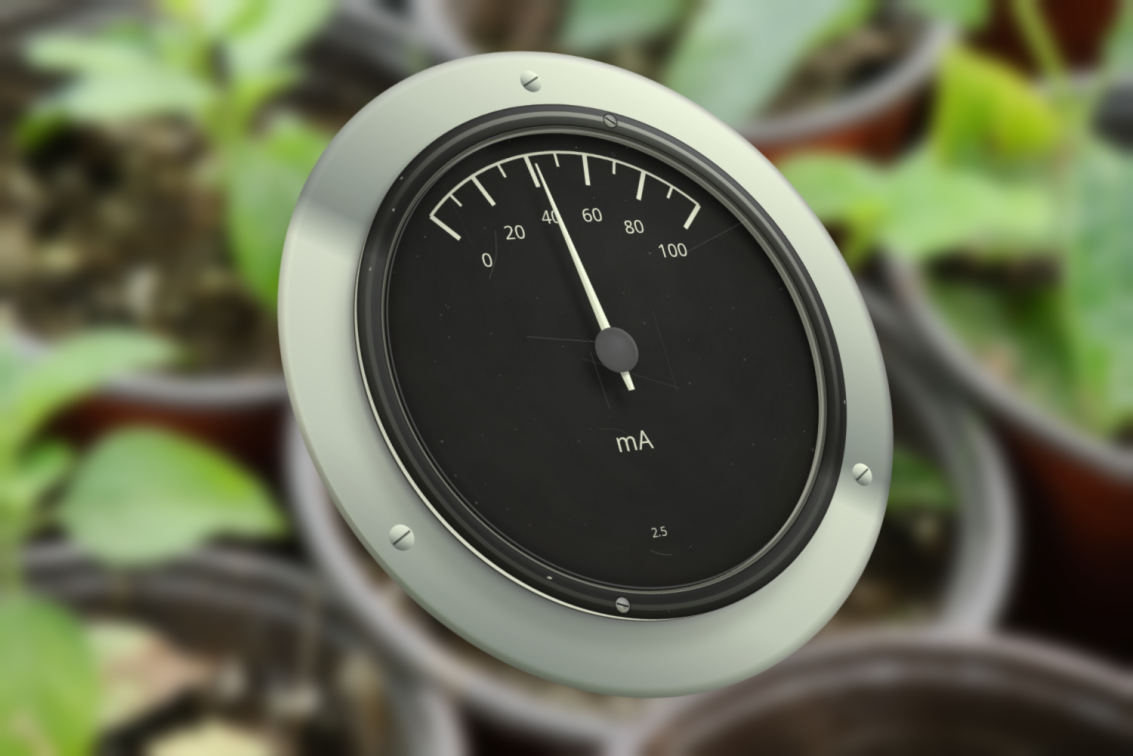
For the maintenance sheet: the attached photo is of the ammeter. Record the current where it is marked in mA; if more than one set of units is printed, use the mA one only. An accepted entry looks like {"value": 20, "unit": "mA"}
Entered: {"value": 40, "unit": "mA"}
